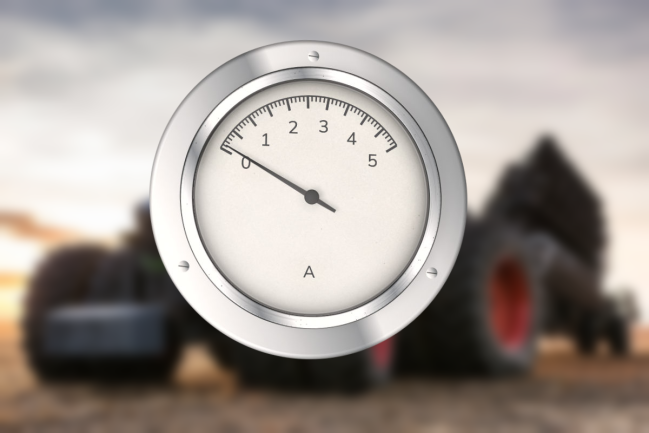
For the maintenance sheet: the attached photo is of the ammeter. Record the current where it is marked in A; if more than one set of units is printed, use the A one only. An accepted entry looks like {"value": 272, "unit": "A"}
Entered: {"value": 0.1, "unit": "A"}
